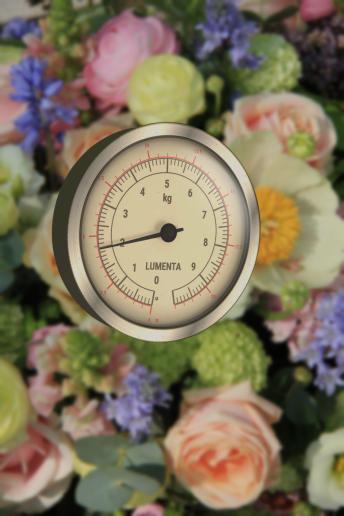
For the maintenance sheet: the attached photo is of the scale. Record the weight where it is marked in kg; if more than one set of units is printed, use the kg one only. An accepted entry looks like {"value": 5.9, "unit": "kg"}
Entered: {"value": 2, "unit": "kg"}
